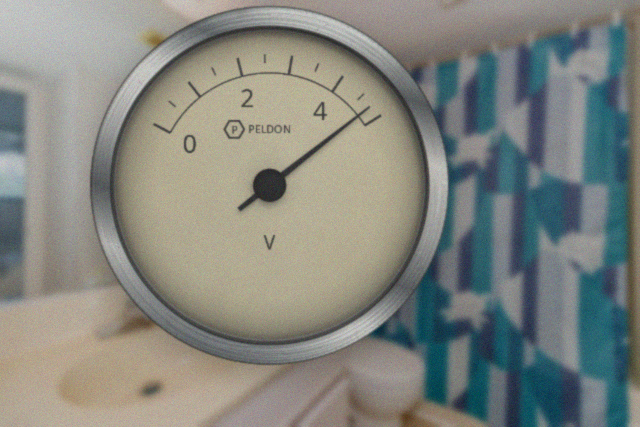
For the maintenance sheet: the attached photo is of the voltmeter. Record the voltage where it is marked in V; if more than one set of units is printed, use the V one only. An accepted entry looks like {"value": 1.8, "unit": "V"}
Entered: {"value": 4.75, "unit": "V"}
